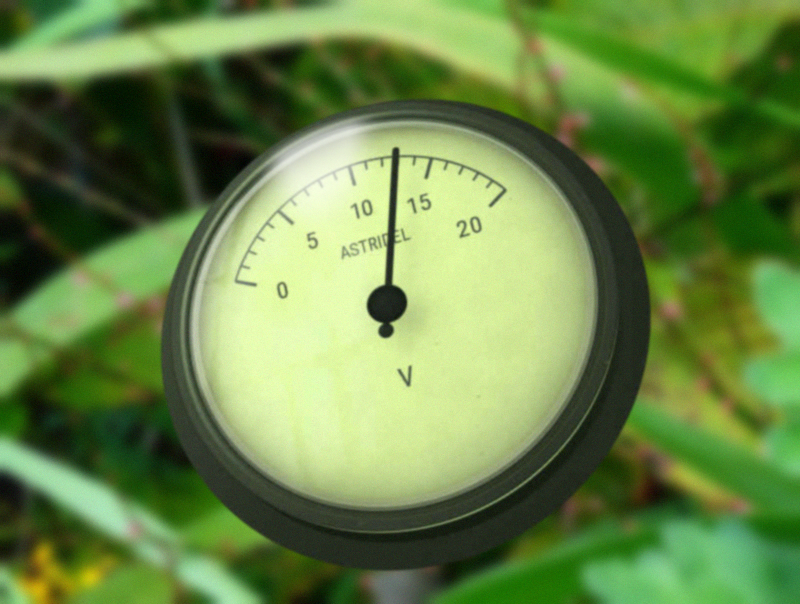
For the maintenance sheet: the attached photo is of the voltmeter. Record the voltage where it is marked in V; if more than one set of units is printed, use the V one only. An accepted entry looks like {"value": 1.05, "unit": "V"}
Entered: {"value": 13, "unit": "V"}
